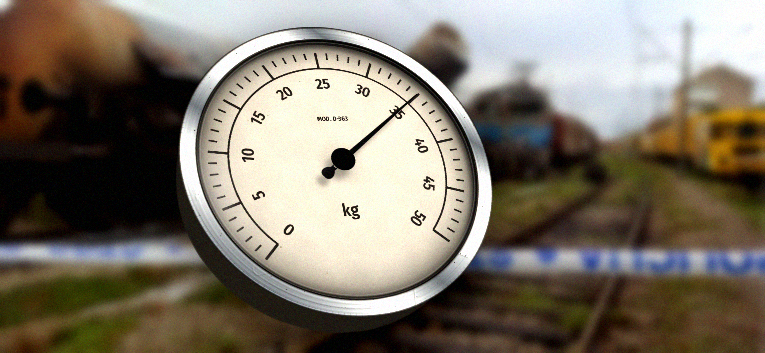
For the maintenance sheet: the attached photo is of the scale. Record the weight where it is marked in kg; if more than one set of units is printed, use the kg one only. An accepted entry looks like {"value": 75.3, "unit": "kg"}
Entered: {"value": 35, "unit": "kg"}
